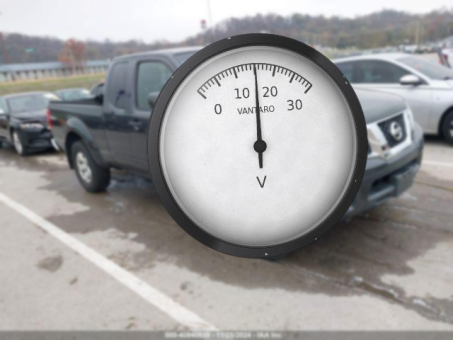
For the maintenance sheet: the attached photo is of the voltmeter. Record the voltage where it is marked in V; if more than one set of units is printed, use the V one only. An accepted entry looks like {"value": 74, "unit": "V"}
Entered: {"value": 15, "unit": "V"}
